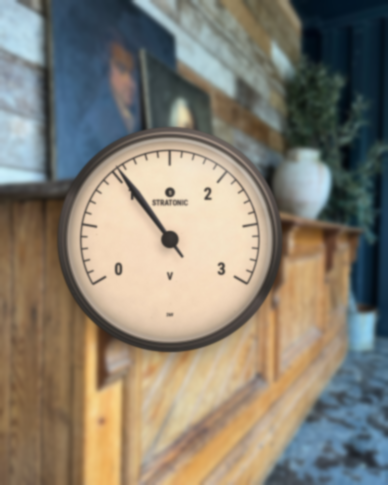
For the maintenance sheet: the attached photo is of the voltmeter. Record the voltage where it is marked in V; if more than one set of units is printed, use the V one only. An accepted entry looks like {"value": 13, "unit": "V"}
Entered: {"value": 1.05, "unit": "V"}
